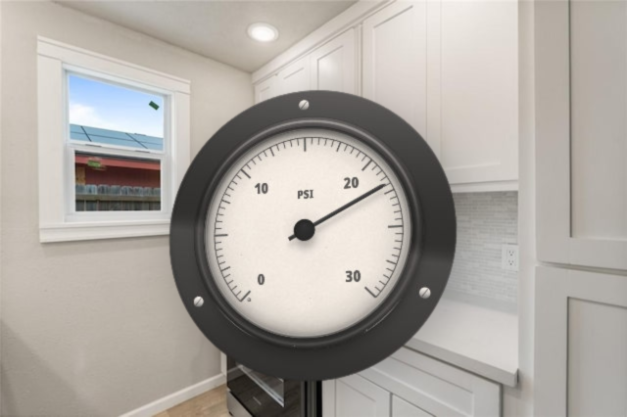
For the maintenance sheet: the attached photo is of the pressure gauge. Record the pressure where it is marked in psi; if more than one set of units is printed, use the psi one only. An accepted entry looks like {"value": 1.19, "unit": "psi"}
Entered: {"value": 22, "unit": "psi"}
